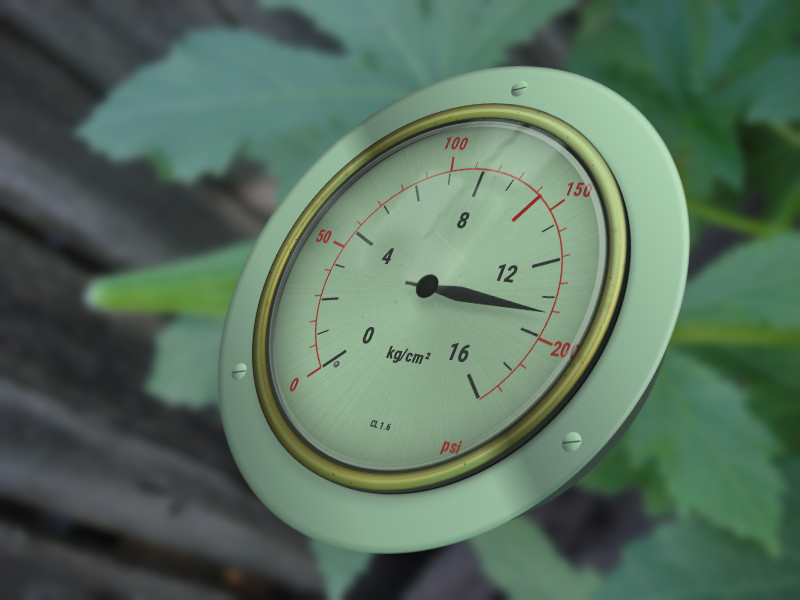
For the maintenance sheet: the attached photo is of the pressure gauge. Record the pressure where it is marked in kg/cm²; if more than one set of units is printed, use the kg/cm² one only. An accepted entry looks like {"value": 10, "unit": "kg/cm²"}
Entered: {"value": 13.5, "unit": "kg/cm²"}
